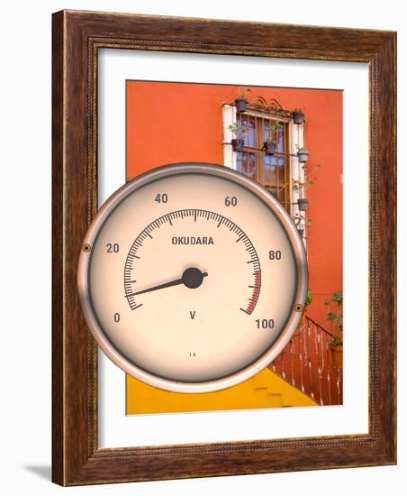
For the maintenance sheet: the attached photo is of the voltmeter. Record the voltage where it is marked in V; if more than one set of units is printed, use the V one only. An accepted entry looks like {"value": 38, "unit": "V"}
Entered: {"value": 5, "unit": "V"}
